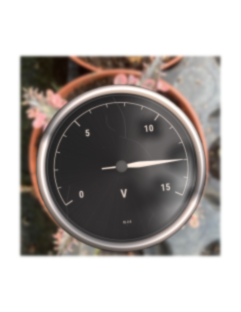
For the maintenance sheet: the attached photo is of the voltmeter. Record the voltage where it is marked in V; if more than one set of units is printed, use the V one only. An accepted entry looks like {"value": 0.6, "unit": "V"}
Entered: {"value": 13, "unit": "V"}
